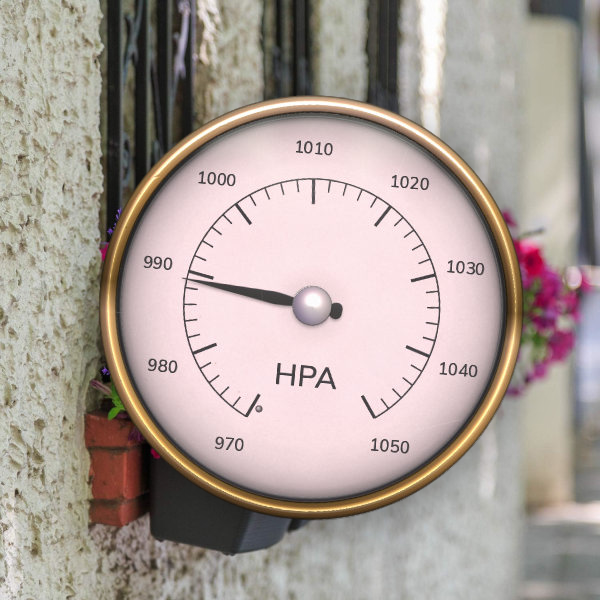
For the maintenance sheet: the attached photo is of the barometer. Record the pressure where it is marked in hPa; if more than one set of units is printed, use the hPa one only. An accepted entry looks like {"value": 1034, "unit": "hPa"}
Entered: {"value": 989, "unit": "hPa"}
